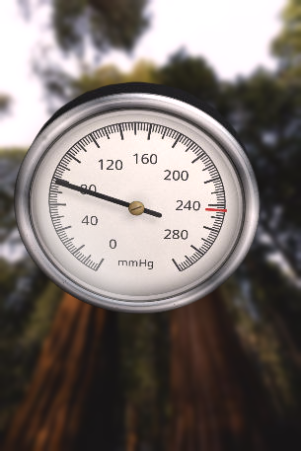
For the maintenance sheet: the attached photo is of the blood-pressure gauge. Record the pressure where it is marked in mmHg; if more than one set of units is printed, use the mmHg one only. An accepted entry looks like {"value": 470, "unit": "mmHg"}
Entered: {"value": 80, "unit": "mmHg"}
